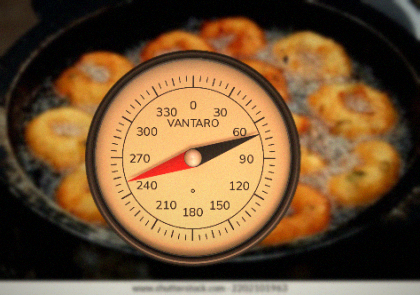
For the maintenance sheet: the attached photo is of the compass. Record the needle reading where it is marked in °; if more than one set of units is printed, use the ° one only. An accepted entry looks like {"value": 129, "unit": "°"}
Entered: {"value": 250, "unit": "°"}
